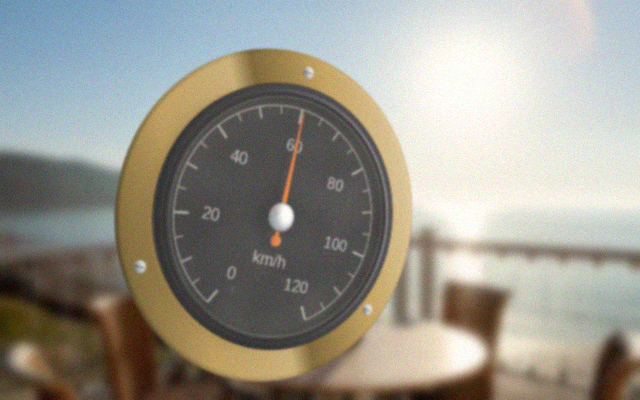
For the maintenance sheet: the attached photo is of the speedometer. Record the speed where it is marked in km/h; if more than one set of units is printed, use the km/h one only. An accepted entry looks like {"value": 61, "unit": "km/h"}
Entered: {"value": 60, "unit": "km/h"}
